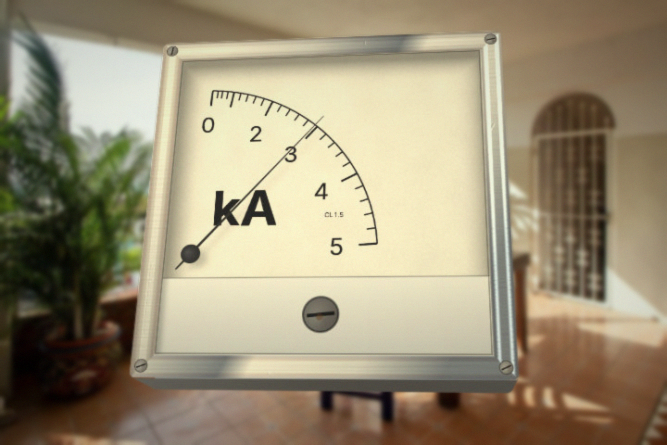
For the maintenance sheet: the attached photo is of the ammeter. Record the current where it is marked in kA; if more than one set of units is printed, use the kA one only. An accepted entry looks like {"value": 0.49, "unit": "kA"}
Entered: {"value": 3, "unit": "kA"}
